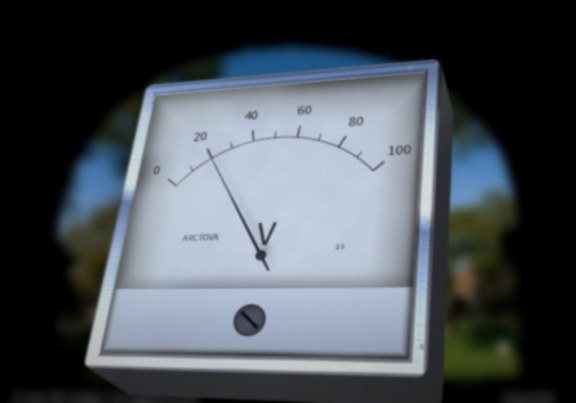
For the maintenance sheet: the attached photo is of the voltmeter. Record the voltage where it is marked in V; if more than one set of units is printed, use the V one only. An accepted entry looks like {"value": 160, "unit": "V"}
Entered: {"value": 20, "unit": "V"}
